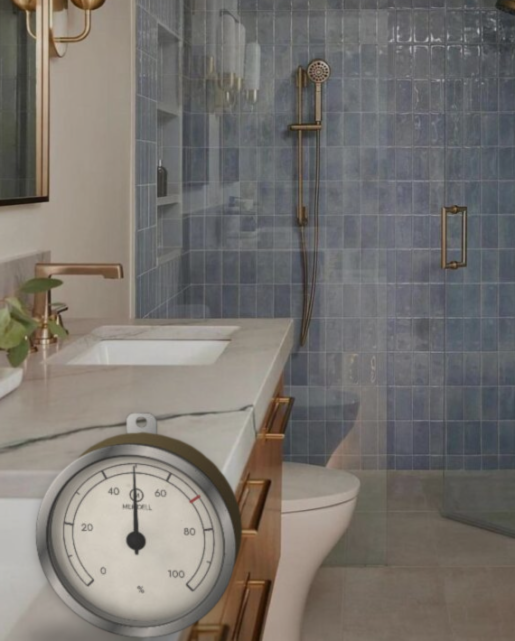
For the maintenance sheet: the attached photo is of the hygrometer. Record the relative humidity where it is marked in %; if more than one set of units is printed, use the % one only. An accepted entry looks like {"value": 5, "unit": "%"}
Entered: {"value": 50, "unit": "%"}
